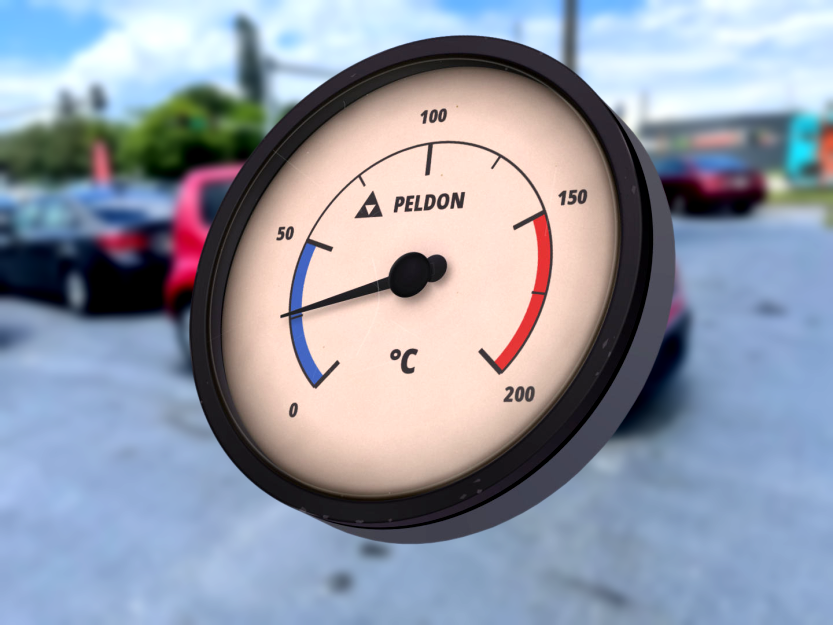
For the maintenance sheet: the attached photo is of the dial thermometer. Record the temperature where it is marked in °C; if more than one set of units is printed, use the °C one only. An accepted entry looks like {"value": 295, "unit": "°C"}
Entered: {"value": 25, "unit": "°C"}
